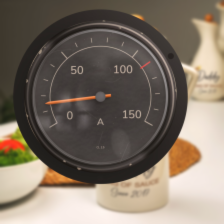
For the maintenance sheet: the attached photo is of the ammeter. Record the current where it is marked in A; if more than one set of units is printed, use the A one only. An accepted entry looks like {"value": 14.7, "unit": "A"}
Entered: {"value": 15, "unit": "A"}
